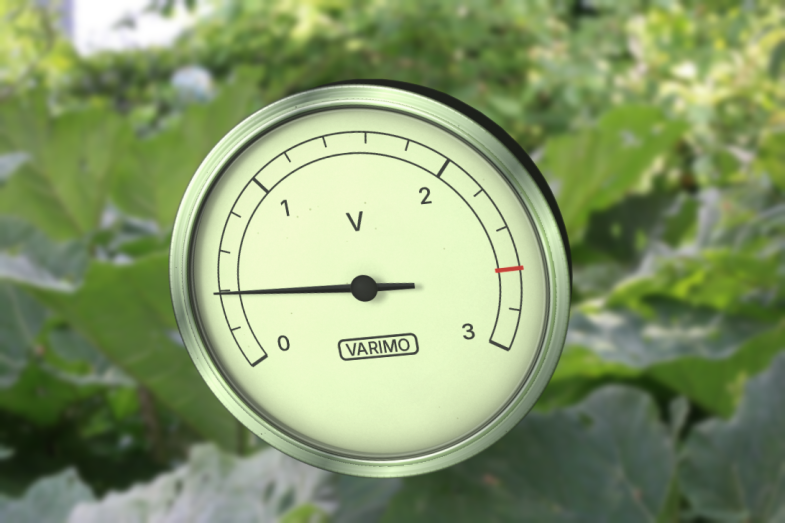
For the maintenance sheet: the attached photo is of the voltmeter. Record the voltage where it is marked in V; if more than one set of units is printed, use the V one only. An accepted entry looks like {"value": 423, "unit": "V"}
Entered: {"value": 0.4, "unit": "V"}
